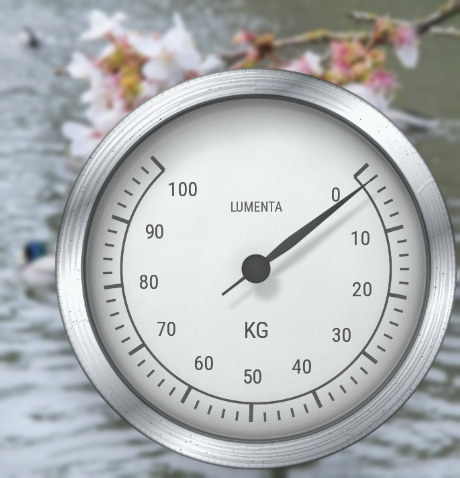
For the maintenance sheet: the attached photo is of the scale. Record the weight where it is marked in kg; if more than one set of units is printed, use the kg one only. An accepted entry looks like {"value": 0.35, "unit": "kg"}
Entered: {"value": 2, "unit": "kg"}
